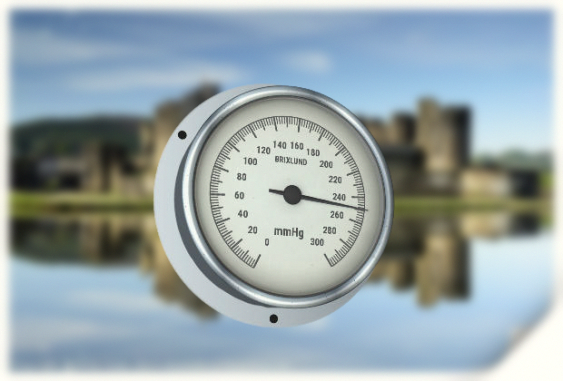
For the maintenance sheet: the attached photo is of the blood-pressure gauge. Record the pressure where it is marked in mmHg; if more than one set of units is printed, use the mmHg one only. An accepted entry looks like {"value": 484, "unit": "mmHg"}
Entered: {"value": 250, "unit": "mmHg"}
